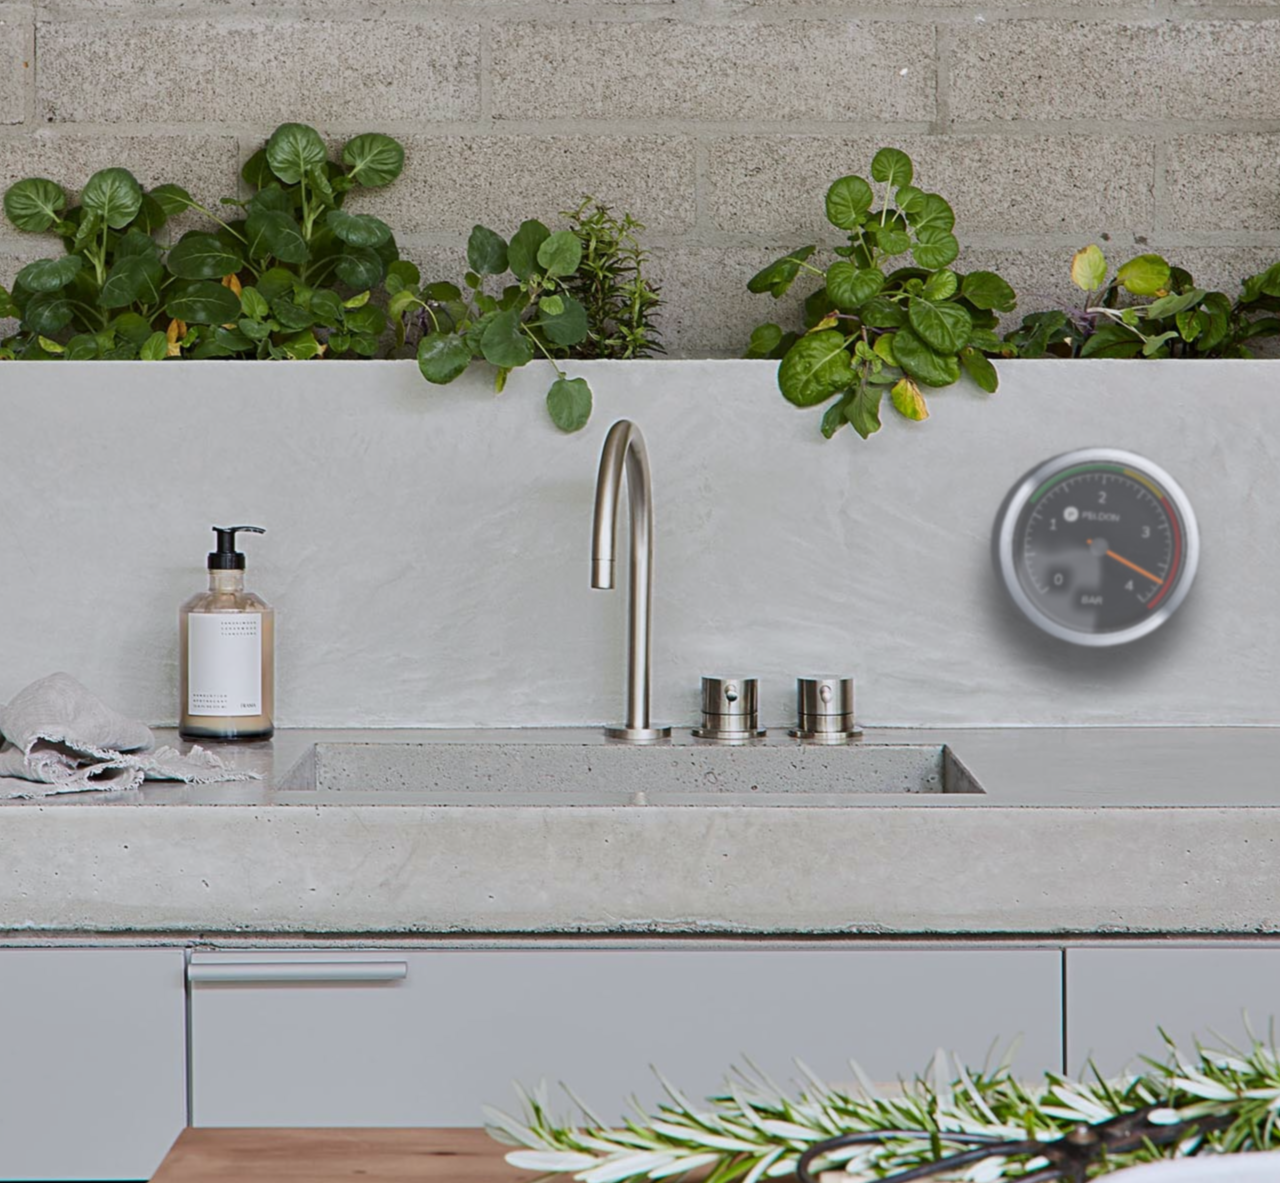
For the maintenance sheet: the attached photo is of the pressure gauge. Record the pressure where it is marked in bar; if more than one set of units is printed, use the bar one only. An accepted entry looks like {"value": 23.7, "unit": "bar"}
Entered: {"value": 3.7, "unit": "bar"}
